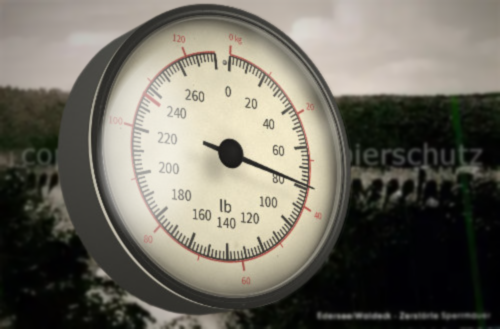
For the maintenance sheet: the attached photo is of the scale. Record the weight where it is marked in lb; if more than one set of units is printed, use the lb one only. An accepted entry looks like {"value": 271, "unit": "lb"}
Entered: {"value": 80, "unit": "lb"}
